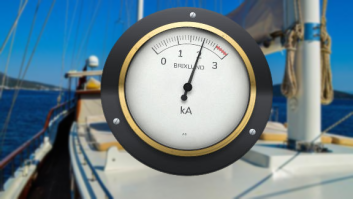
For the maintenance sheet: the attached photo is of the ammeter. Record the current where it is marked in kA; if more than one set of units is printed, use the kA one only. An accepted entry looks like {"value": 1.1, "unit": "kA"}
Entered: {"value": 2, "unit": "kA"}
